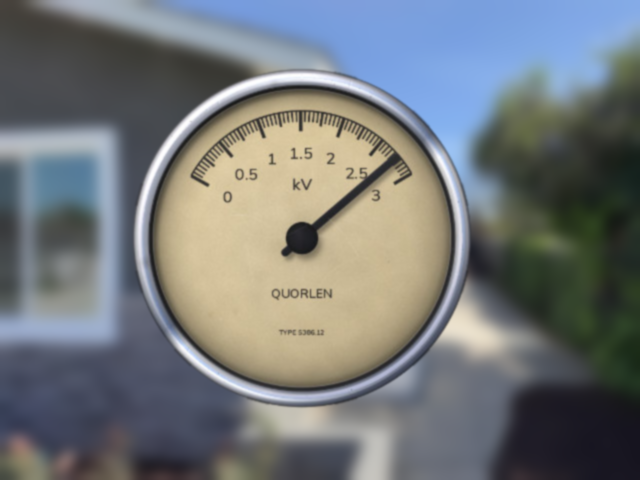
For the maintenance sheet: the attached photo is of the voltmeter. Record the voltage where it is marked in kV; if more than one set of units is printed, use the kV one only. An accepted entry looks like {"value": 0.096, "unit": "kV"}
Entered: {"value": 2.75, "unit": "kV"}
